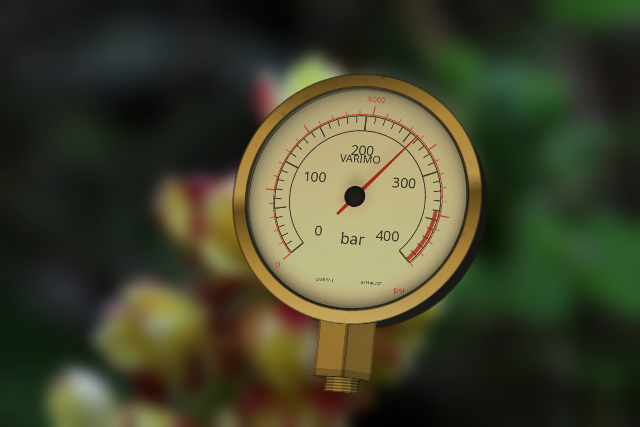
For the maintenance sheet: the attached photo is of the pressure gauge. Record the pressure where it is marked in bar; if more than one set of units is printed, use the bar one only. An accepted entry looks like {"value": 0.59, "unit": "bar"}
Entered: {"value": 260, "unit": "bar"}
